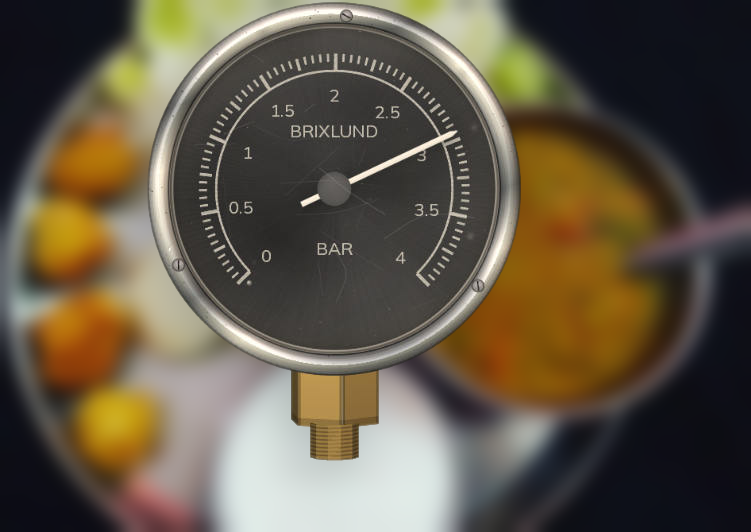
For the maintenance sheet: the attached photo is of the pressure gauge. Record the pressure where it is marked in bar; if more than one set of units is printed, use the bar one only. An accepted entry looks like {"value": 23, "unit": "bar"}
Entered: {"value": 2.95, "unit": "bar"}
